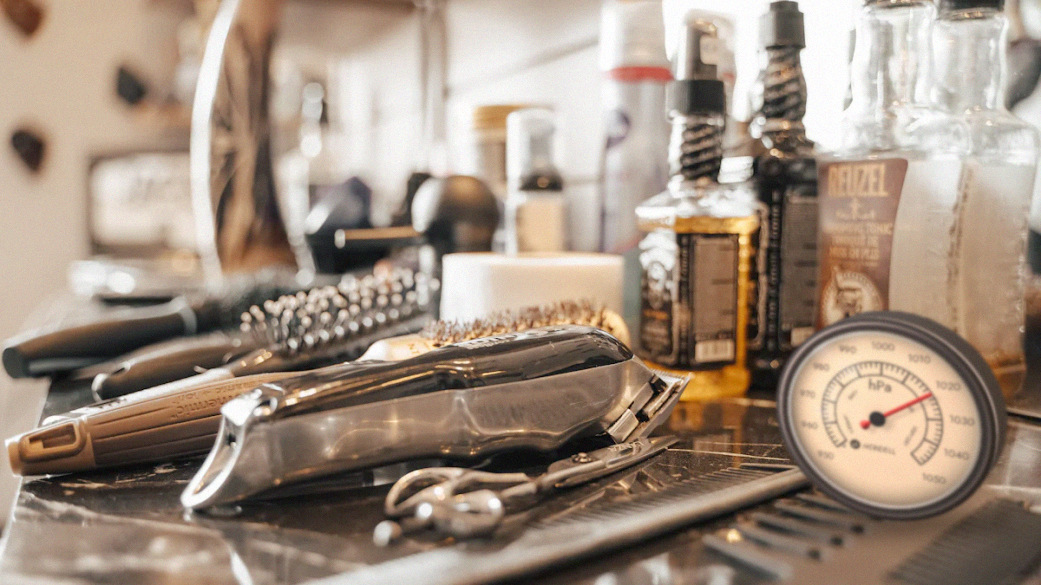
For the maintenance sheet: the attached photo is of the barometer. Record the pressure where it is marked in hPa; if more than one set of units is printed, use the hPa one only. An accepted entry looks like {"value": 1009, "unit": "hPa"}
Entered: {"value": 1020, "unit": "hPa"}
